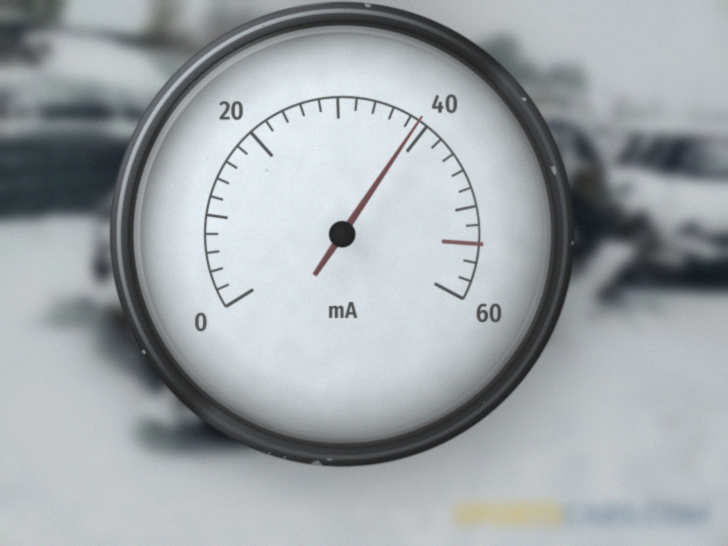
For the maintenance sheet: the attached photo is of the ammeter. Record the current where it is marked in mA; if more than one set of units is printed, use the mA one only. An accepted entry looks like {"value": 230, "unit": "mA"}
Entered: {"value": 39, "unit": "mA"}
